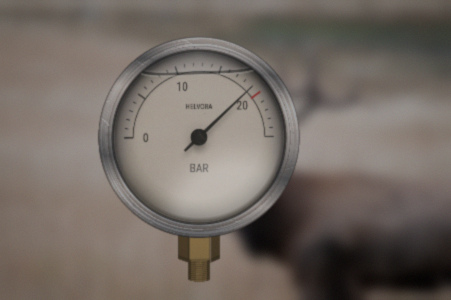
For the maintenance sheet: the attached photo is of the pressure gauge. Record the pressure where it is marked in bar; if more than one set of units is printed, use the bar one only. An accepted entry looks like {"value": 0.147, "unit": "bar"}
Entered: {"value": 19, "unit": "bar"}
